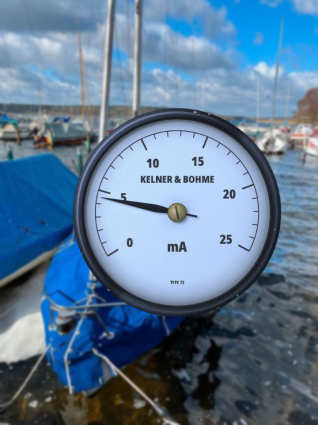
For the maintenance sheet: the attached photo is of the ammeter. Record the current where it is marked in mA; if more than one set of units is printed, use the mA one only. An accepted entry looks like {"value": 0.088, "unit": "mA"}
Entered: {"value": 4.5, "unit": "mA"}
